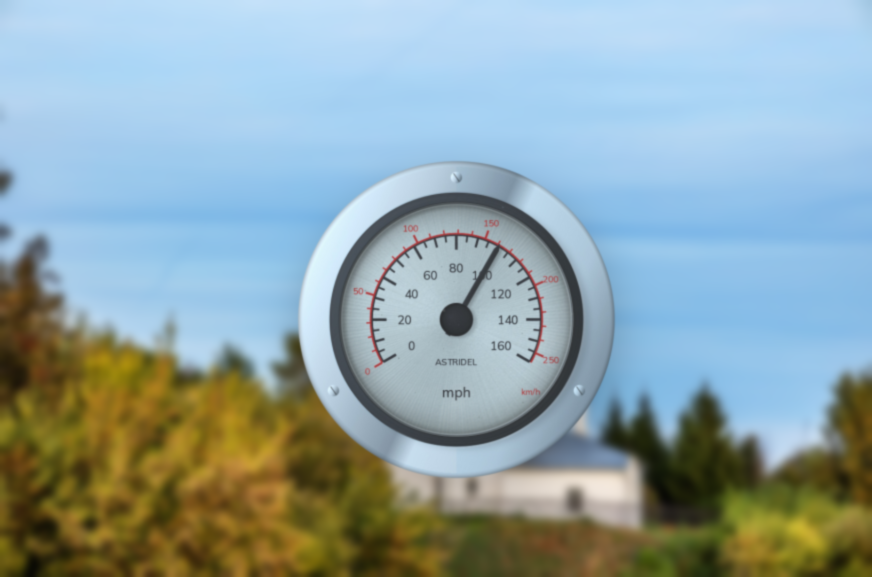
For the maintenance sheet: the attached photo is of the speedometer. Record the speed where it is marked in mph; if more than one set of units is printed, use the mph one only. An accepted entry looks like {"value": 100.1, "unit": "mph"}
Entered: {"value": 100, "unit": "mph"}
